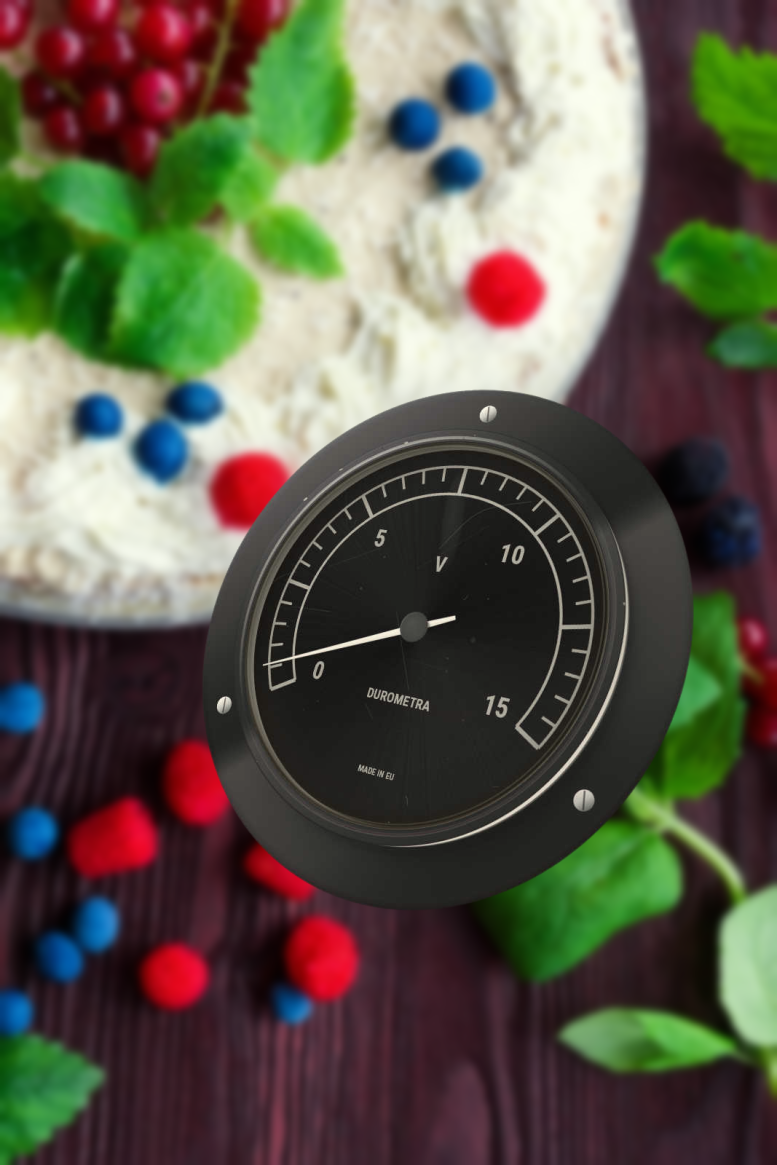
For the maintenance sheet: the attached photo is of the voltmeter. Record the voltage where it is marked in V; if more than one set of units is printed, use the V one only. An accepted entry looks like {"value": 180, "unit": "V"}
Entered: {"value": 0.5, "unit": "V"}
